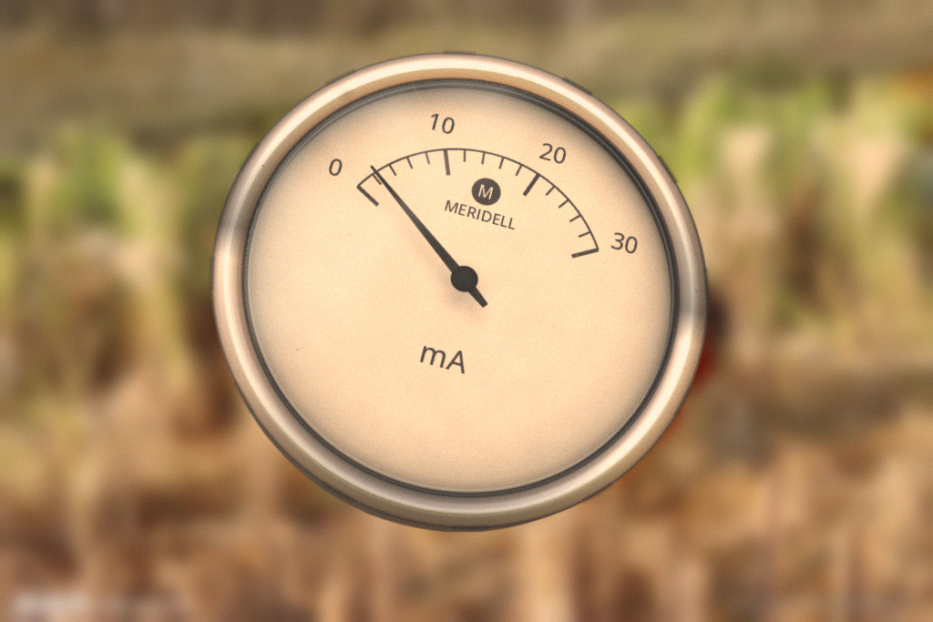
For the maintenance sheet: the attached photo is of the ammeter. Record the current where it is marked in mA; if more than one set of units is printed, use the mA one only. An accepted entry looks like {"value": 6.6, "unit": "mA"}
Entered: {"value": 2, "unit": "mA"}
